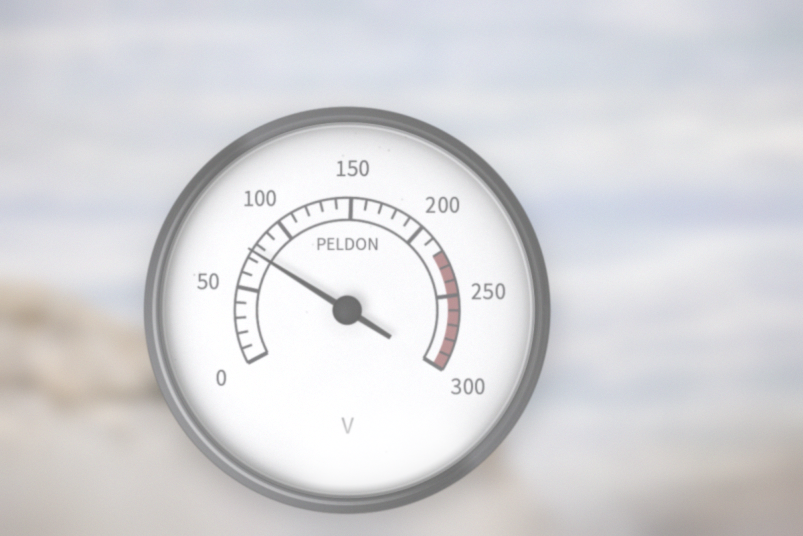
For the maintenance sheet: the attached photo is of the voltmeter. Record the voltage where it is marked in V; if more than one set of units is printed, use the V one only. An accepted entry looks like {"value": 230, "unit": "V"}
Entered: {"value": 75, "unit": "V"}
